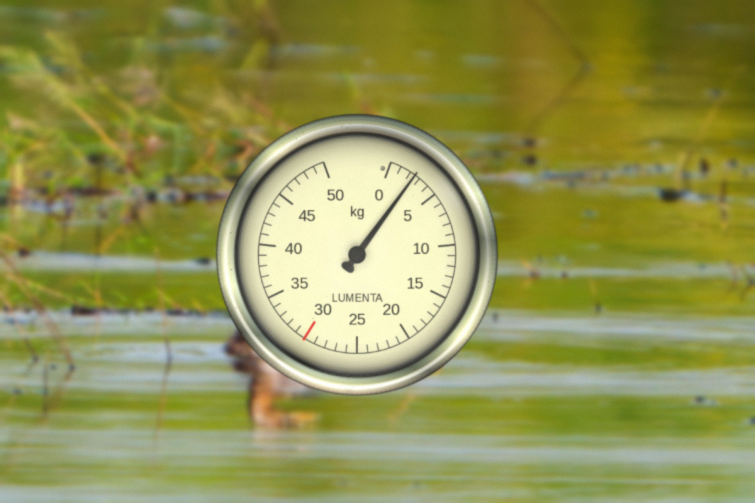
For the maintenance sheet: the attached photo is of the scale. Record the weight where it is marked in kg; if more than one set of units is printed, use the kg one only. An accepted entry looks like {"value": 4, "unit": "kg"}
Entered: {"value": 2.5, "unit": "kg"}
